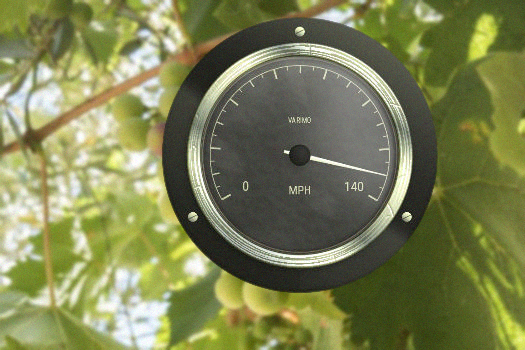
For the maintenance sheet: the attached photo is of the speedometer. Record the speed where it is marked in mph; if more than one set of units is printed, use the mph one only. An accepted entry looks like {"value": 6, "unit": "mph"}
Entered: {"value": 130, "unit": "mph"}
